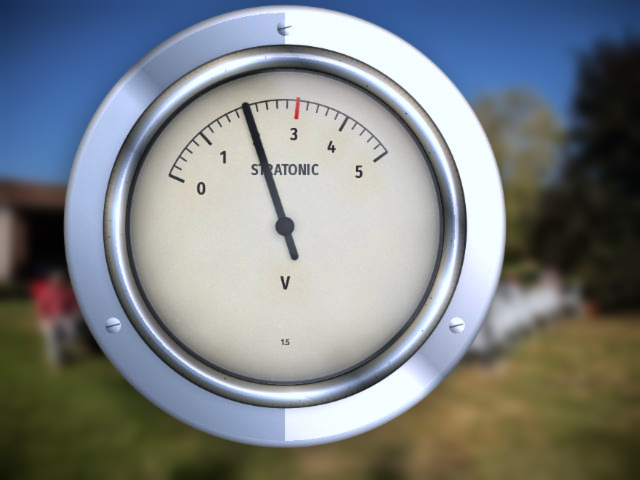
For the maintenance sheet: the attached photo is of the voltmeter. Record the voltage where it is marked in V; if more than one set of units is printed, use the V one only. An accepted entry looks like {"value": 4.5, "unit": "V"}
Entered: {"value": 2, "unit": "V"}
